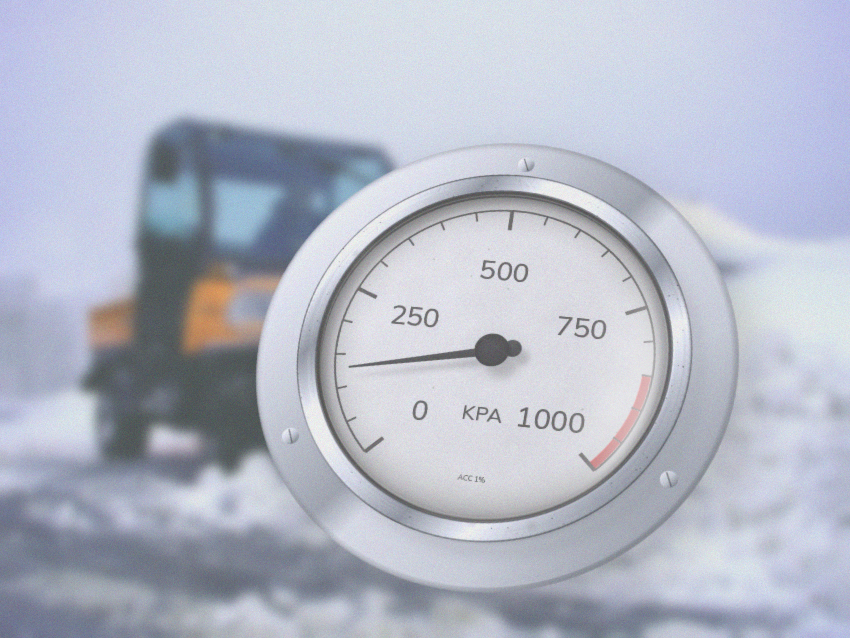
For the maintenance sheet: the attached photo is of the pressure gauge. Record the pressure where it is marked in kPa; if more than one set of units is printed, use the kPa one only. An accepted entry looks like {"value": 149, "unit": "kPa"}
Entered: {"value": 125, "unit": "kPa"}
